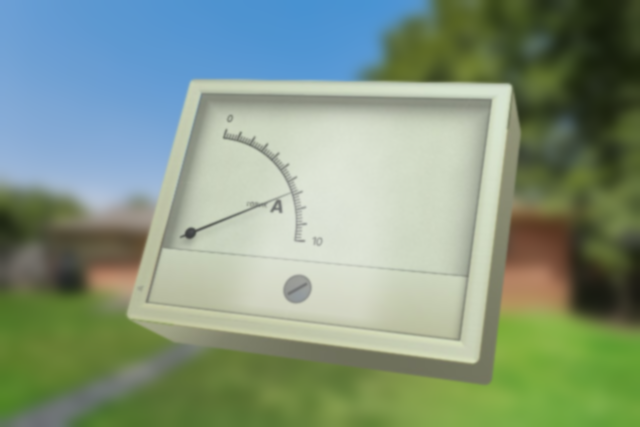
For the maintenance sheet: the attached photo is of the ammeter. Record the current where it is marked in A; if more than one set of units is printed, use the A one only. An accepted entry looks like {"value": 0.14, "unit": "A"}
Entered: {"value": 7, "unit": "A"}
